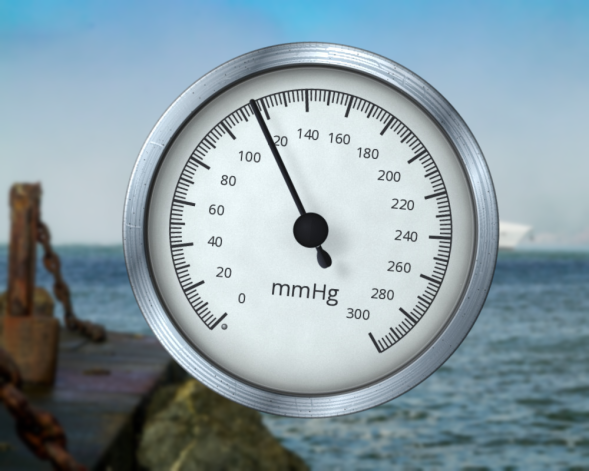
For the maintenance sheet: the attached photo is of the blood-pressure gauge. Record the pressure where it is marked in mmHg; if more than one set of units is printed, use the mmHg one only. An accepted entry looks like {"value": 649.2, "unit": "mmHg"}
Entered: {"value": 116, "unit": "mmHg"}
